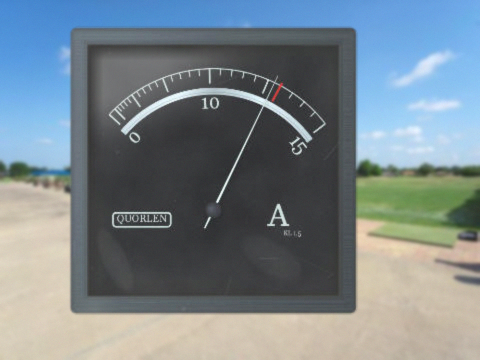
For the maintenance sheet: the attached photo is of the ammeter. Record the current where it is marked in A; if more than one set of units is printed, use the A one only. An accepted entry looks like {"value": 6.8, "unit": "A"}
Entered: {"value": 12.75, "unit": "A"}
